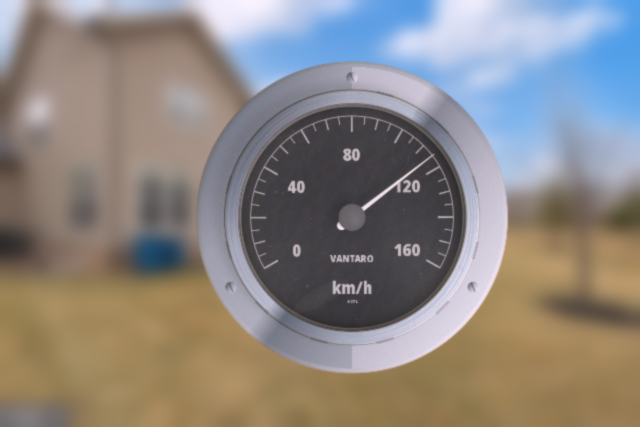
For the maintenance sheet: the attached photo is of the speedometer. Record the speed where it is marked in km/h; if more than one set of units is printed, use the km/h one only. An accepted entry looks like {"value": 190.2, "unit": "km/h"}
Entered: {"value": 115, "unit": "km/h"}
